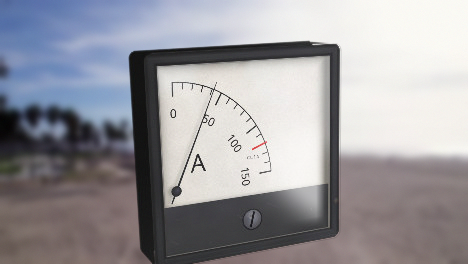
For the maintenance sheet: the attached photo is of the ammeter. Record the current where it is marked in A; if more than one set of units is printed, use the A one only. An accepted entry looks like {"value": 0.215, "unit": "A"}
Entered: {"value": 40, "unit": "A"}
